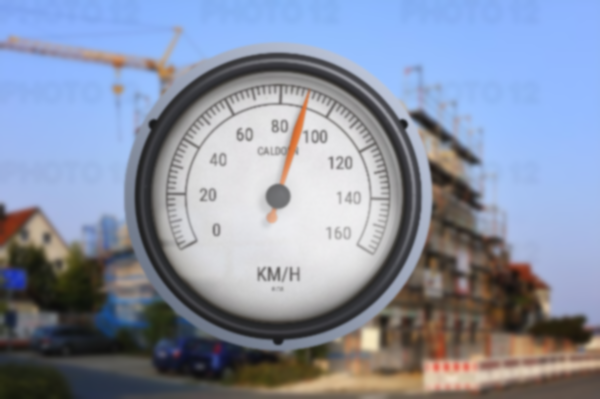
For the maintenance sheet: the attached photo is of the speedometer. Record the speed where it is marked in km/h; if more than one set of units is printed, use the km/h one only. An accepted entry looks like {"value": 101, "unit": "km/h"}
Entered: {"value": 90, "unit": "km/h"}
